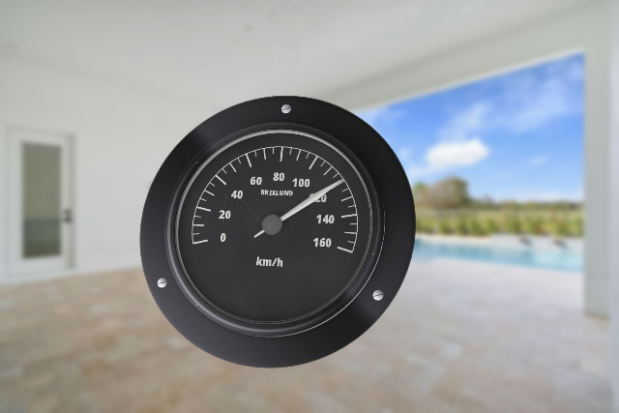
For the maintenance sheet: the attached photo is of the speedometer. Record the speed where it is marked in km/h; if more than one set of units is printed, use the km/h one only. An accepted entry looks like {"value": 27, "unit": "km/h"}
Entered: {"value": 120, "unit": "km/h"}
